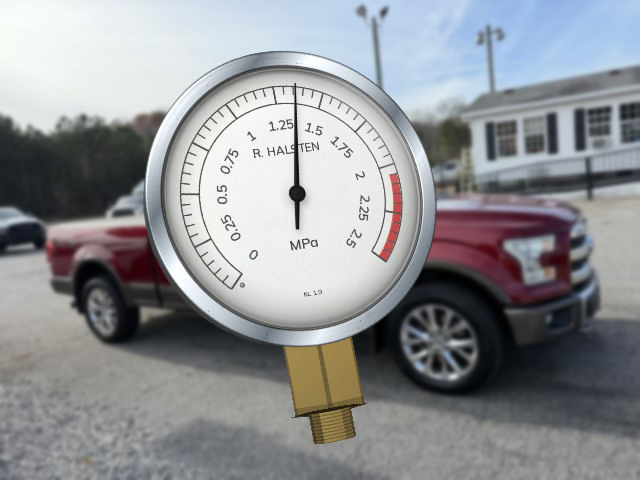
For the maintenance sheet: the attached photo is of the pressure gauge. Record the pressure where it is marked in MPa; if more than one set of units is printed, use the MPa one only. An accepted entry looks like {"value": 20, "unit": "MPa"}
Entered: {"value": 1.35, "unit": "MPa"}
